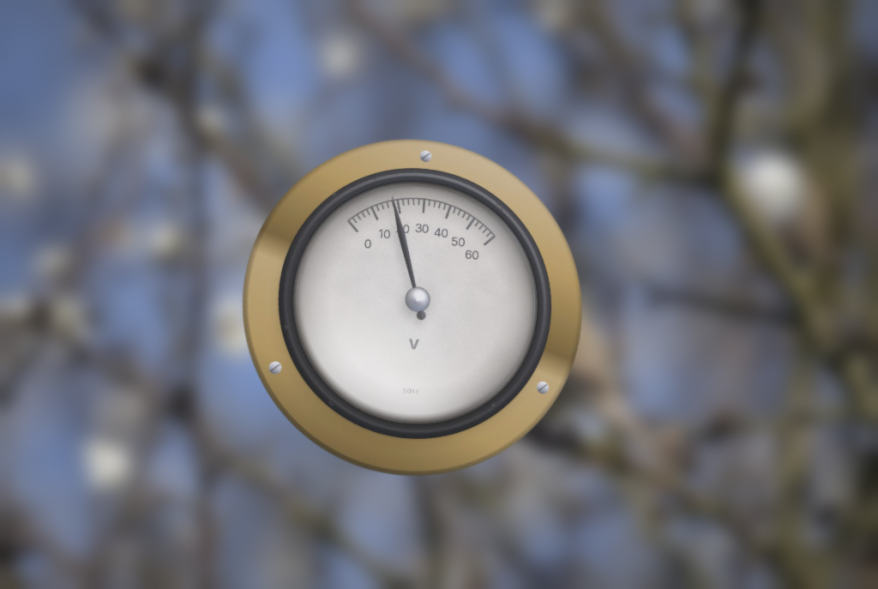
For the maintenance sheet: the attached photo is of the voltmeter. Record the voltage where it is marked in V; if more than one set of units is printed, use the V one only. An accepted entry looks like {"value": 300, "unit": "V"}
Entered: {"value": 18, "unit": "V"}
